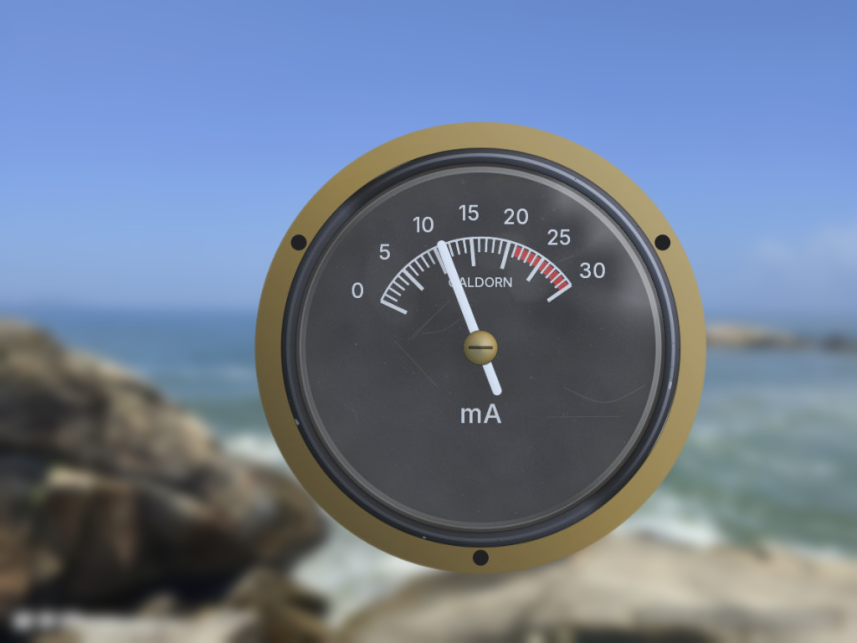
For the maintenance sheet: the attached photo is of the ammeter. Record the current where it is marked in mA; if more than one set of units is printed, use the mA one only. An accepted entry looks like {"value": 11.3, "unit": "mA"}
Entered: {"value": 11, "unit": "mA"}
